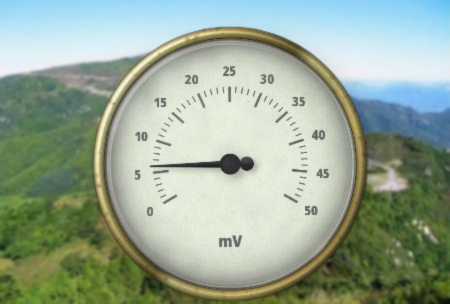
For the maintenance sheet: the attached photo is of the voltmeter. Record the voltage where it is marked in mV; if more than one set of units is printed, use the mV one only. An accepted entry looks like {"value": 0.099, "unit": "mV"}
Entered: {"value": 6, "unit": "mV"}
